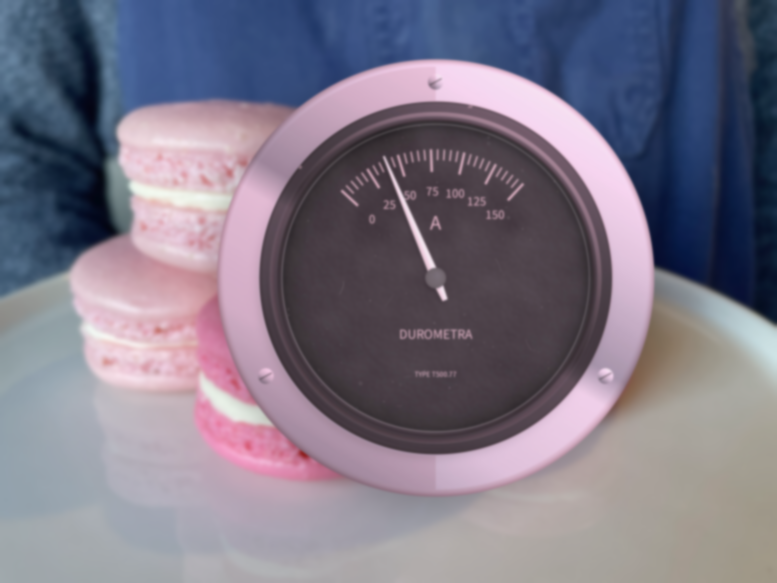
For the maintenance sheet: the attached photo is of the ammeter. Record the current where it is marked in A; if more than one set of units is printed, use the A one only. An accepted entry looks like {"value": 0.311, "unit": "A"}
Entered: {"value": 40, "unit": "A"}
